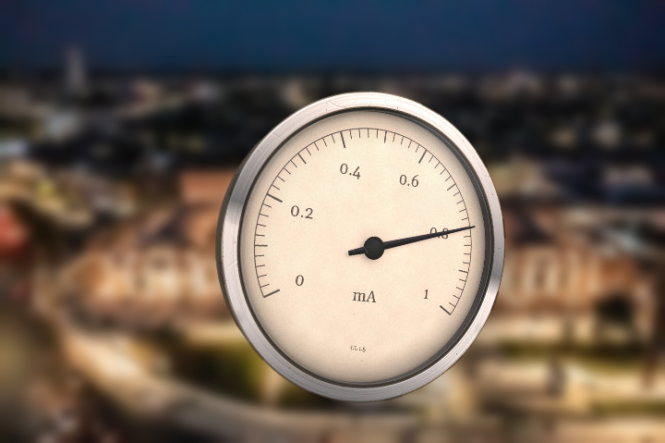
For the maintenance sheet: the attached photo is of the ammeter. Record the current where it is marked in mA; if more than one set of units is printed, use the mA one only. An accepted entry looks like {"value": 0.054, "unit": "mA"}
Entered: {"value": 0.8, "unit": "mA"}
